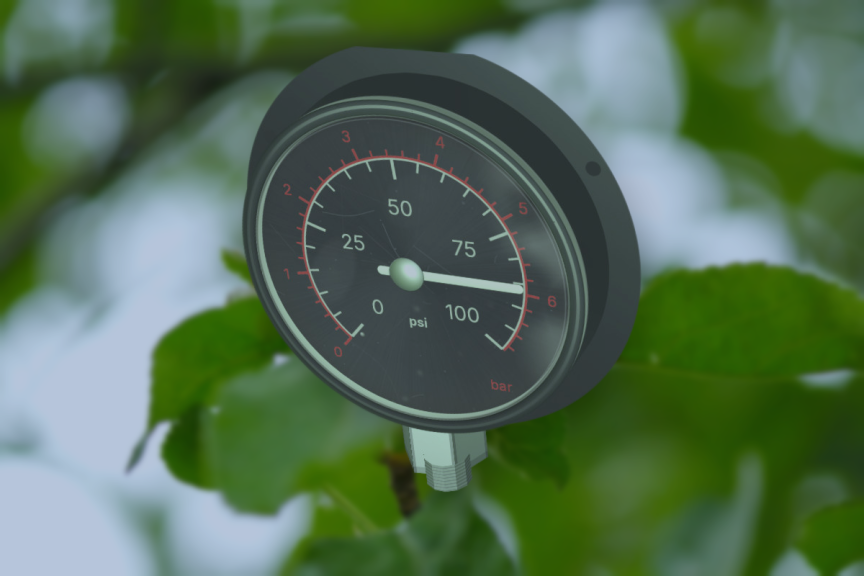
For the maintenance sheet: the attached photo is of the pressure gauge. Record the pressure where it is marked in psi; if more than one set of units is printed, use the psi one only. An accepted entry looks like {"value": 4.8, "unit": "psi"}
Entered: {"value": 85, "unit": "psi"}
